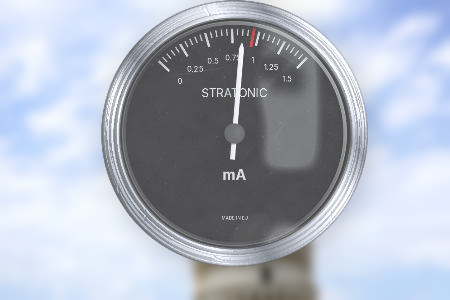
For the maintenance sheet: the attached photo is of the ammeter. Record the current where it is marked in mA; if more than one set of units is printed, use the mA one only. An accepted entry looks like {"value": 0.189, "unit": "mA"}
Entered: {"value": 0.85, "unit": "mA"}
